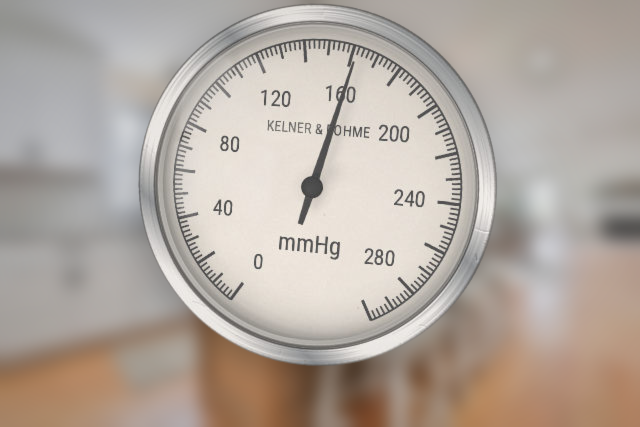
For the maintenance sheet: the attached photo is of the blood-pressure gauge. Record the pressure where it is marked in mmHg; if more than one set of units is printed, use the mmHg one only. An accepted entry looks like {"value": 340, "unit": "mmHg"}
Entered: {"value": 162, "unit": "mmHg"}
